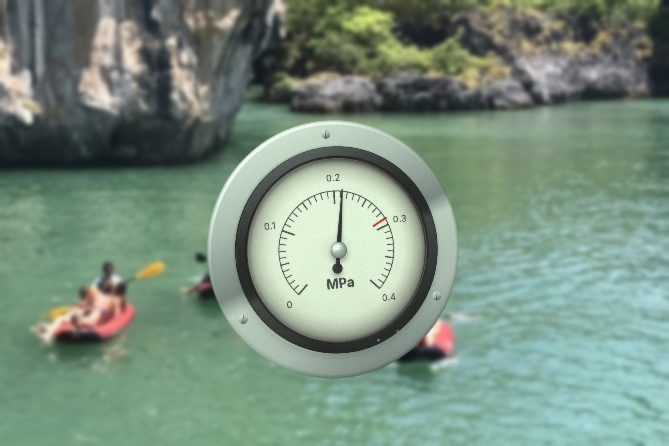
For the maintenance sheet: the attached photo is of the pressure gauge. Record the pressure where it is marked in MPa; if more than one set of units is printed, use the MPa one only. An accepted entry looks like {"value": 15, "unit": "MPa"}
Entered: {"value": 0.21, "unit": "MPa"}
